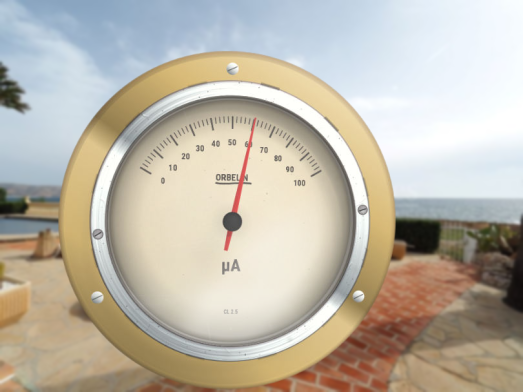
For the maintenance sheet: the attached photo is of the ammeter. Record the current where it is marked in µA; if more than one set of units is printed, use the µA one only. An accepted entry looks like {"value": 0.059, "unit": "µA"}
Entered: {"value": 60, "unit": "µA"}
